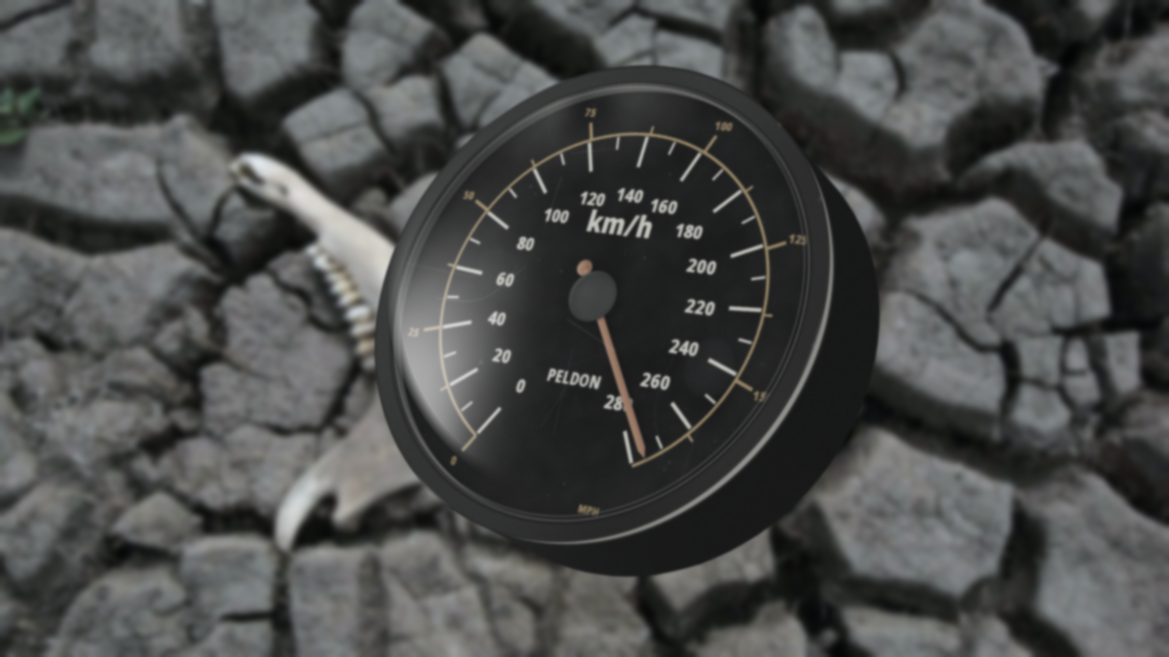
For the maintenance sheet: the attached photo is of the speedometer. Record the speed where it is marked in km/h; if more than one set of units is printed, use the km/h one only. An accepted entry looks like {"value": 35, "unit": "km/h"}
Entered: {"value": 275, "unit": "km/h"}
